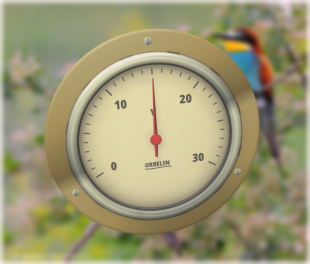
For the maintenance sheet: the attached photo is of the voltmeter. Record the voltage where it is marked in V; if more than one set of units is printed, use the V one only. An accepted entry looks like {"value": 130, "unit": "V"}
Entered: {"value": 15, "unit": "V"}
